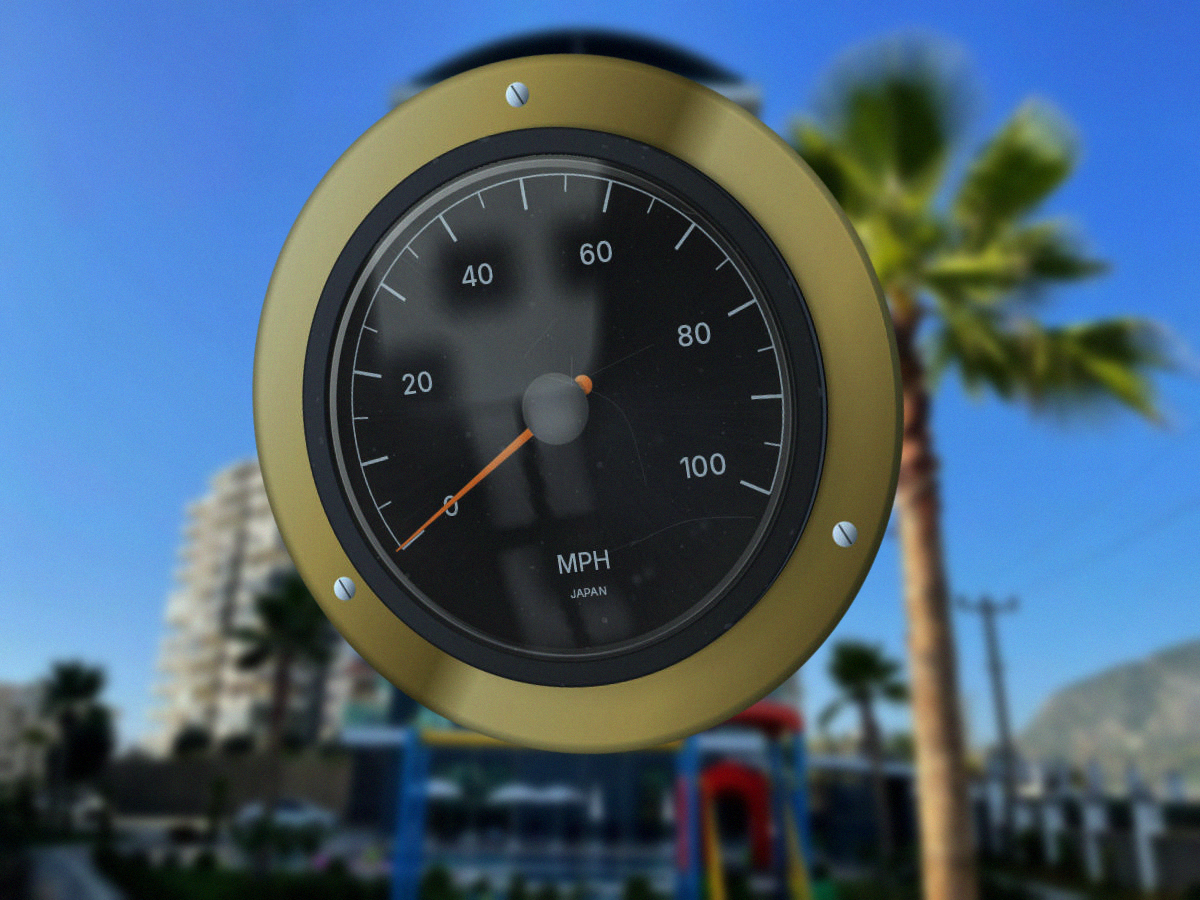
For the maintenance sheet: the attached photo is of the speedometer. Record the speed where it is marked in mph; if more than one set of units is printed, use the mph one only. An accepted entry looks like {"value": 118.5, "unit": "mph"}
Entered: {"value": 0, "unit": "mph"}
